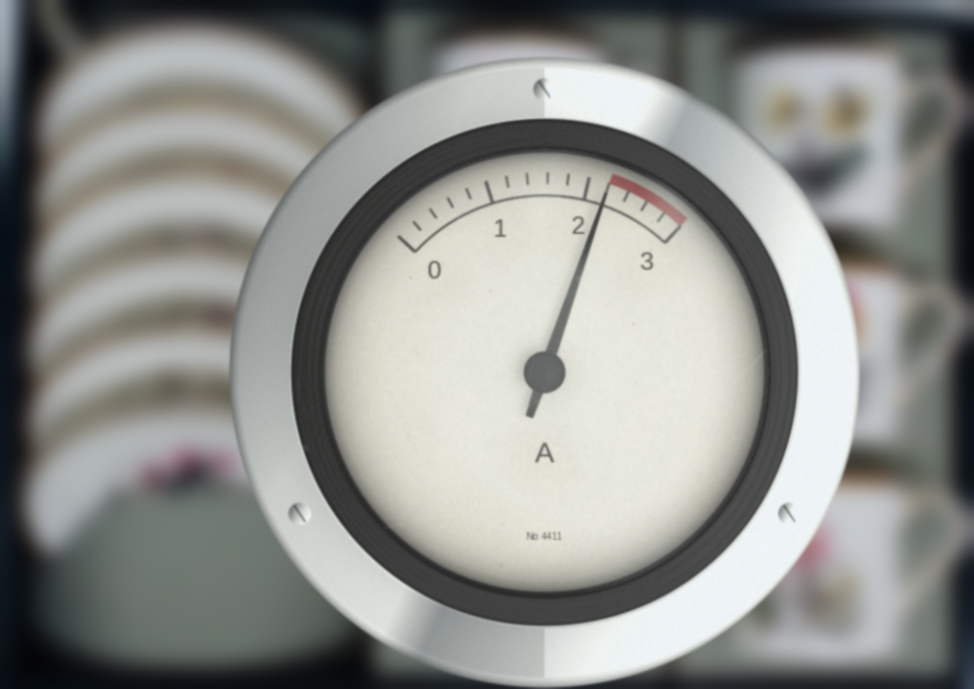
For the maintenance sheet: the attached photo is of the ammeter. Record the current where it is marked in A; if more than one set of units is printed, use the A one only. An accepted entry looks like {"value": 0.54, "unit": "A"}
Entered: {"value": 2.2, "unit": "A"}
